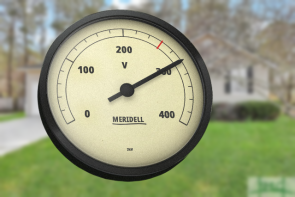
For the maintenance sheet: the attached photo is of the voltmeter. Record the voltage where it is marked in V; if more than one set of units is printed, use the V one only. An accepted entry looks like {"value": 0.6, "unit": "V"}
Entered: {"value": 300, "unit": "V"}
